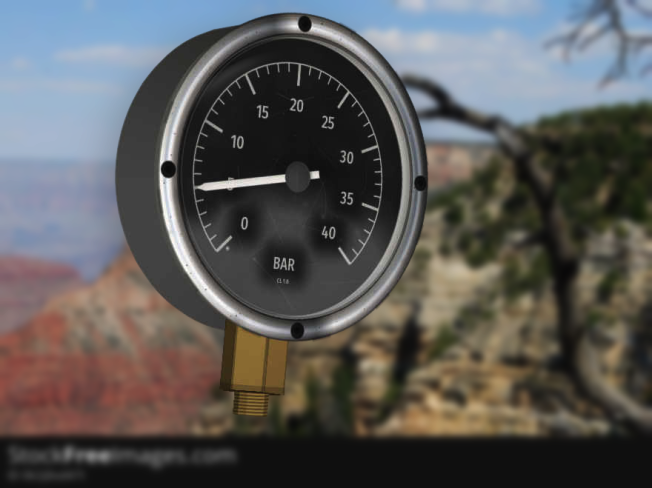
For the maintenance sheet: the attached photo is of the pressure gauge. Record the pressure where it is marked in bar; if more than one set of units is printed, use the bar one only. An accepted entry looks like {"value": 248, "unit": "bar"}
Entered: {"value": 5, "unit": "bar"}
